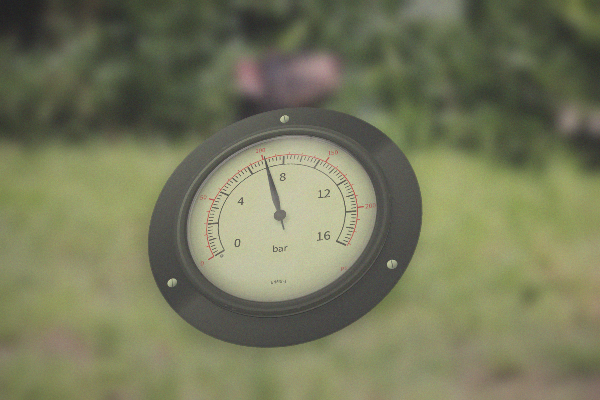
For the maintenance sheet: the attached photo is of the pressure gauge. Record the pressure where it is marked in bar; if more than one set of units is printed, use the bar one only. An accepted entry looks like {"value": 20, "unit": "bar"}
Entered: {"value": 7, "unit": "bar"}
